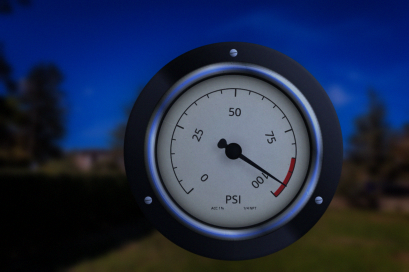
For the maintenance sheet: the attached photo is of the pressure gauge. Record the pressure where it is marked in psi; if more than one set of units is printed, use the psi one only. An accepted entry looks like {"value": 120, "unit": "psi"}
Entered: {"value": 95, "unit": "psi"}
